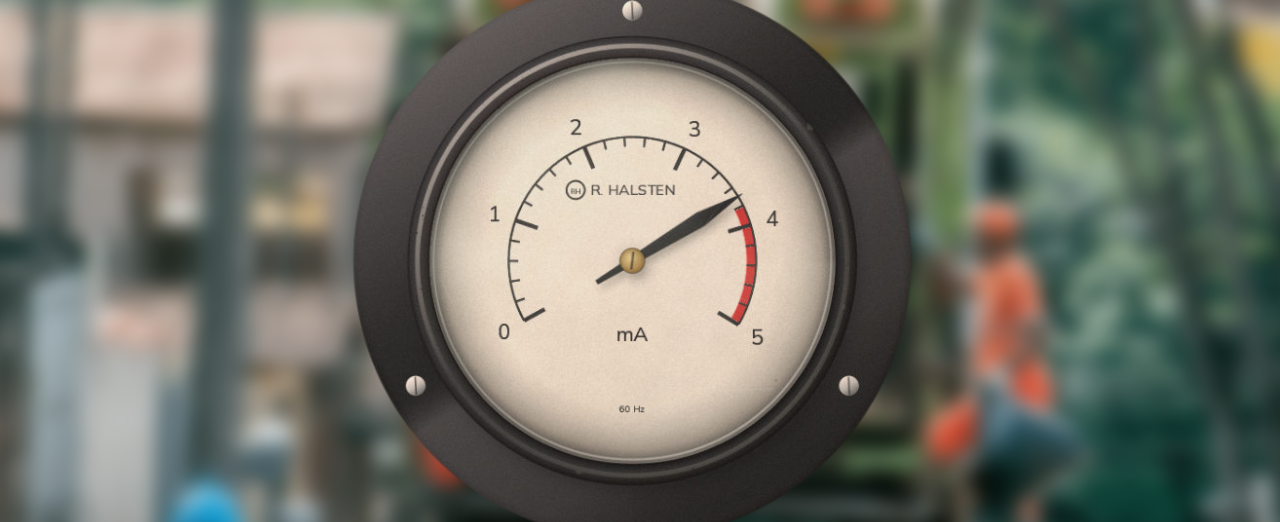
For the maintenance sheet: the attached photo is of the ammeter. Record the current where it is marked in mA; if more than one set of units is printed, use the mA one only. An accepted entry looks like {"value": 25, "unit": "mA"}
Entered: {"value": 3.7, "unit": "mA"}
